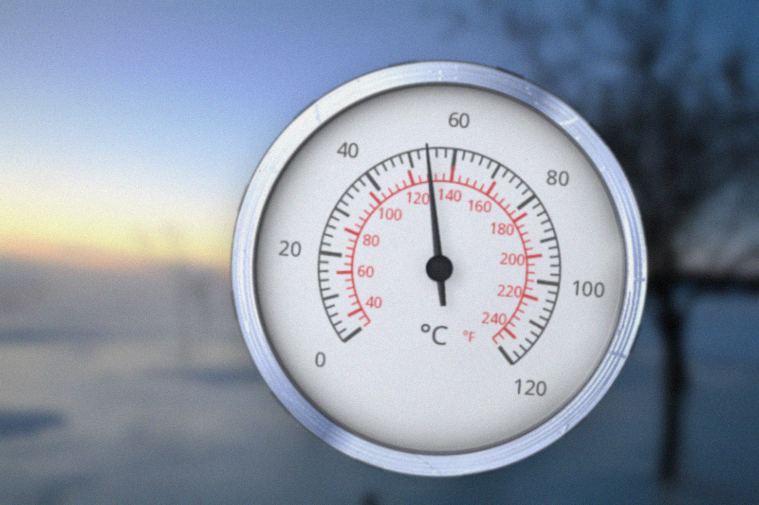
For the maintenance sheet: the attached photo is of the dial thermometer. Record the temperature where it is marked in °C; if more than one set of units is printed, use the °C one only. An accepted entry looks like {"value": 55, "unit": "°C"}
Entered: {"value": 54, "unit": "°C"}
